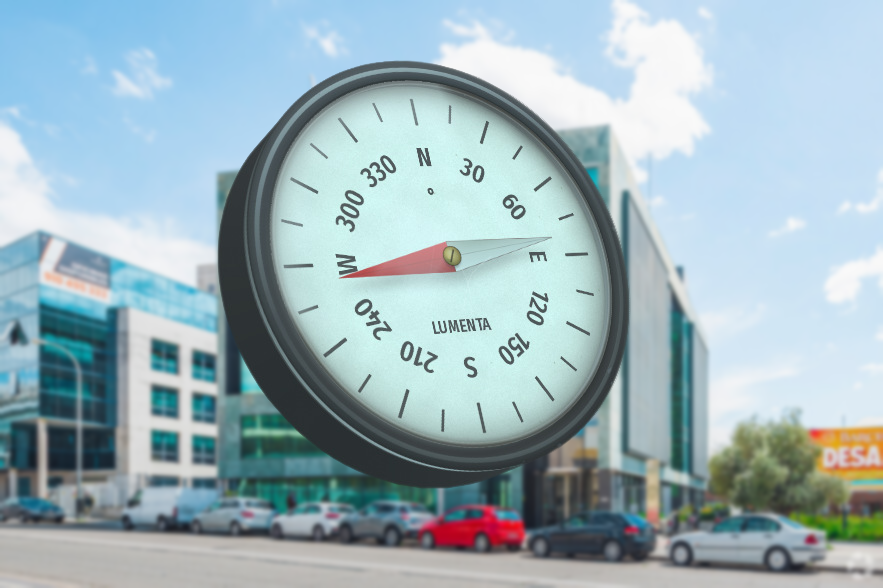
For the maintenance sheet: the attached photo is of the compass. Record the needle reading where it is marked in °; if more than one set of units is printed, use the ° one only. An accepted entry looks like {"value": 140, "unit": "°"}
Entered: {"value": 262.5, "unit": "°"}
